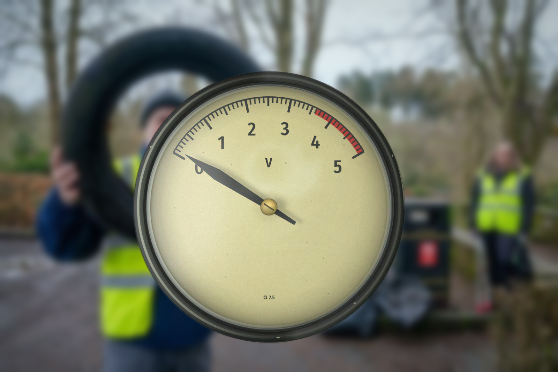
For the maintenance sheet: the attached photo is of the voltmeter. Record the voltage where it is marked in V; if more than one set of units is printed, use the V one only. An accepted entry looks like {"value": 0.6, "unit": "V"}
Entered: {"value": 0.1, "unit": "V"}
